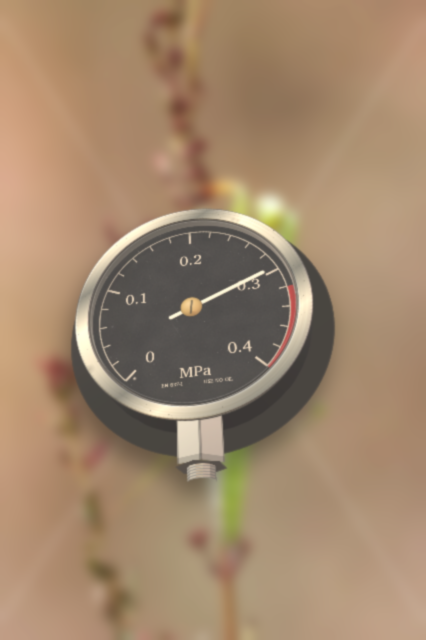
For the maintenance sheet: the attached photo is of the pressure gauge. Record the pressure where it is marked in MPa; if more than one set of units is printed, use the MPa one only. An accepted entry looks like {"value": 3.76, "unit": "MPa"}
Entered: {"value": 0.3, "unit": "MPa"}
